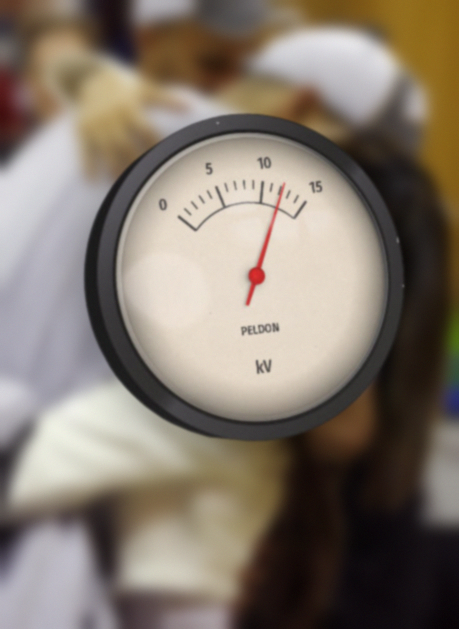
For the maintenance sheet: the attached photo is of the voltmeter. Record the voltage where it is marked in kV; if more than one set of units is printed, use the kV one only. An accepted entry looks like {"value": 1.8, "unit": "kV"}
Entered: {"value": 12, "unit": "kV"}
